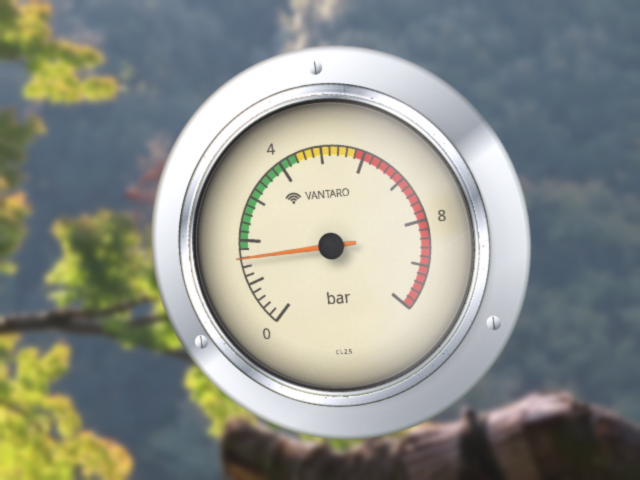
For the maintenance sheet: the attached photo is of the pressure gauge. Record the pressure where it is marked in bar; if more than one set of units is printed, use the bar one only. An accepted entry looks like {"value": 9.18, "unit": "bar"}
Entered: {"value": 1.6, "unit": "bar"}
